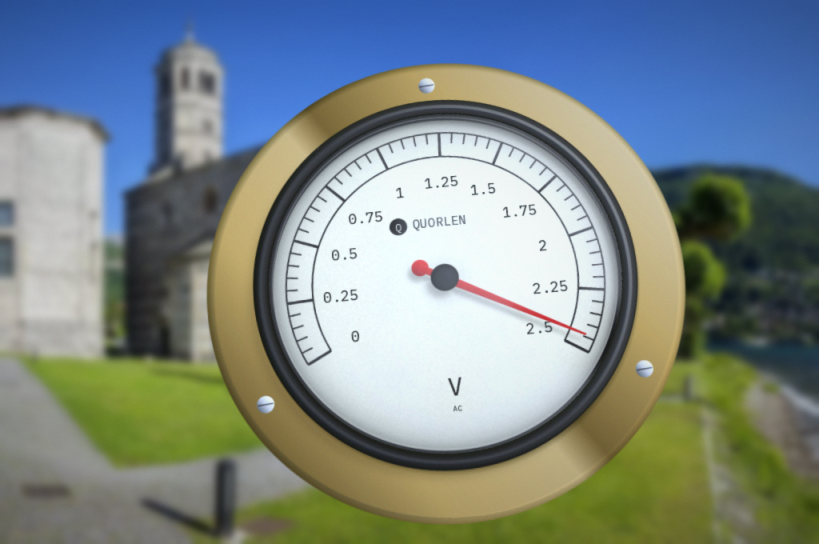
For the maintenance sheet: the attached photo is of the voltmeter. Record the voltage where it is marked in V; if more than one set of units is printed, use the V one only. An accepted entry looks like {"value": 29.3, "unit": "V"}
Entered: {"value": 2.45, "unit": "V"}
